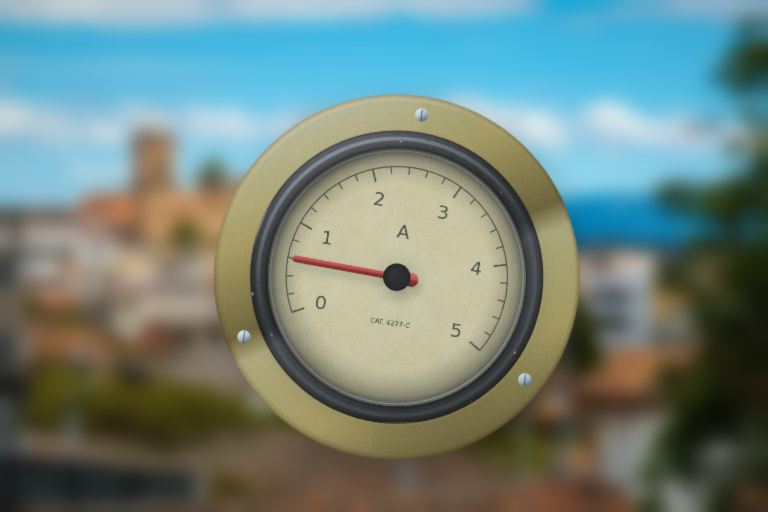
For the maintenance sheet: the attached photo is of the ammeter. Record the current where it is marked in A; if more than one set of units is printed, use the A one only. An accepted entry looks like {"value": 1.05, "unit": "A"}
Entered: {"value": 0.6, "unit": "A"}
